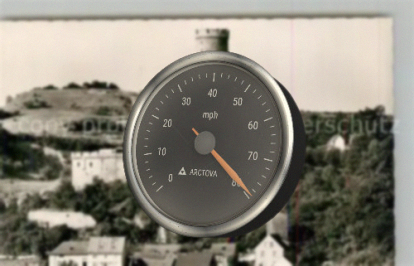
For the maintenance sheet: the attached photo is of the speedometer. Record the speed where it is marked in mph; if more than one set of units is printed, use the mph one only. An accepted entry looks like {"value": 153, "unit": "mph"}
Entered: {"value": 79, "unit": "mph"}
